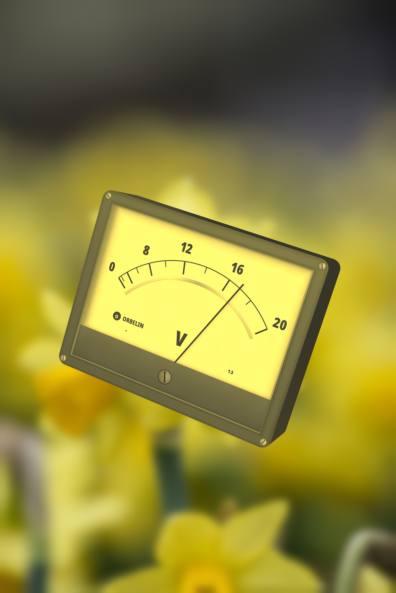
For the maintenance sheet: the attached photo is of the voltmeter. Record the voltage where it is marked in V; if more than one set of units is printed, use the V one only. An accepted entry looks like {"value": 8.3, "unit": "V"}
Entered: {"value": 17, "unit": "V"}
